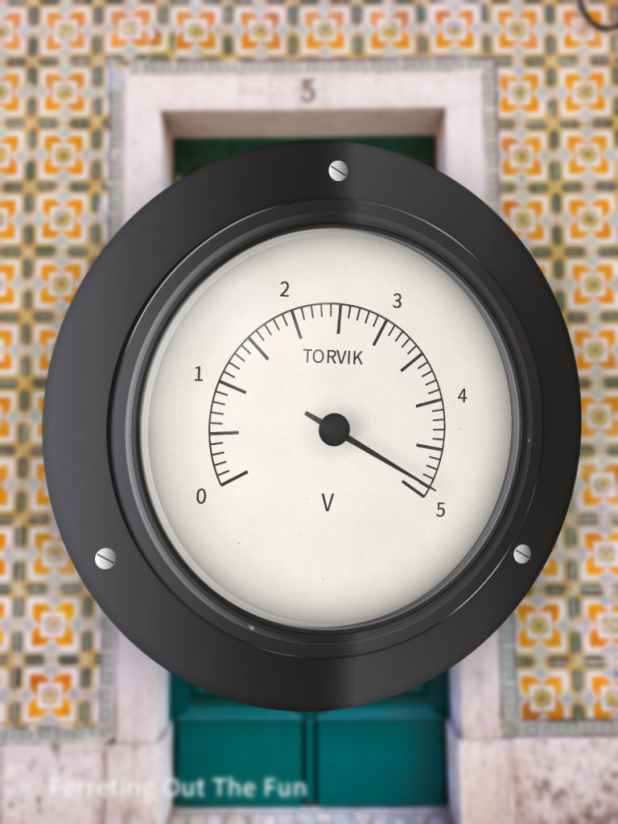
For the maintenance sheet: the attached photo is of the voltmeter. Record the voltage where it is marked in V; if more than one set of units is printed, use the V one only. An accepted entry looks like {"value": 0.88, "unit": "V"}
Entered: {"value": 4.9, "unit": "V"}
